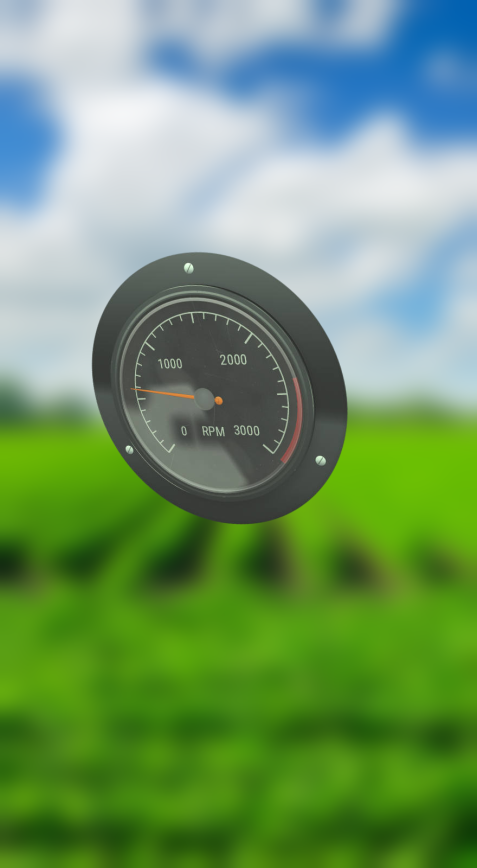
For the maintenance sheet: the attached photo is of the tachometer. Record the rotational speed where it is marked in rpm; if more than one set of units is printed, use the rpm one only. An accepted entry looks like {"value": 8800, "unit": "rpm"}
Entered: {"value": 600, "unit": "rpm"}
